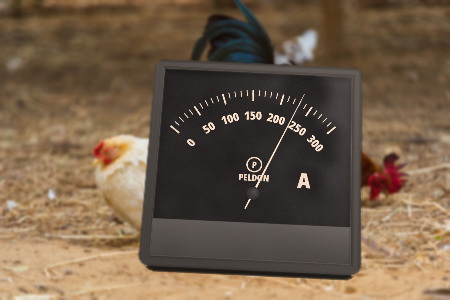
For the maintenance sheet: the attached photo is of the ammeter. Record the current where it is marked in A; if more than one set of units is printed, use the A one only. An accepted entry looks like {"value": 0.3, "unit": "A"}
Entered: {"value": 230, "unit": "A"}
